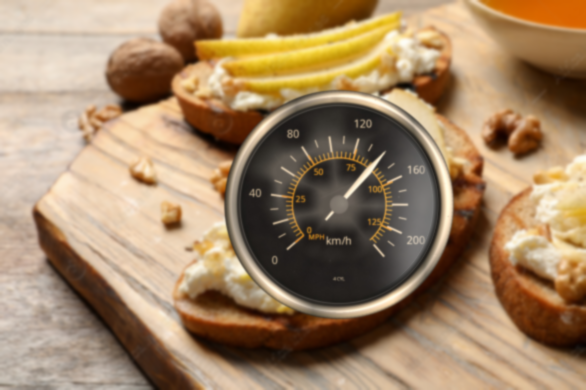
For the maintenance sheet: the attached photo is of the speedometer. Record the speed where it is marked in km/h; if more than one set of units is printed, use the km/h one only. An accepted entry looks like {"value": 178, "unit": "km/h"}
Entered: {"value": 140, "unit": "km/h"}
